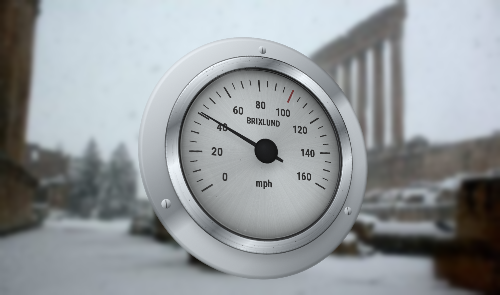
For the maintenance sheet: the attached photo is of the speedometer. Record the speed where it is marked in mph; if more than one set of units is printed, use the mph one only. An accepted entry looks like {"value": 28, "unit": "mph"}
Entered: {"value": 40, "unit": "mph"}
